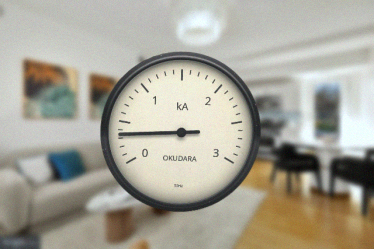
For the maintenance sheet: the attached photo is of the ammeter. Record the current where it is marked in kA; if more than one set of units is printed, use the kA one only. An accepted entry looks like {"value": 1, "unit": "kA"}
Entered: {"value": 0.35, "unit": "kA"}
